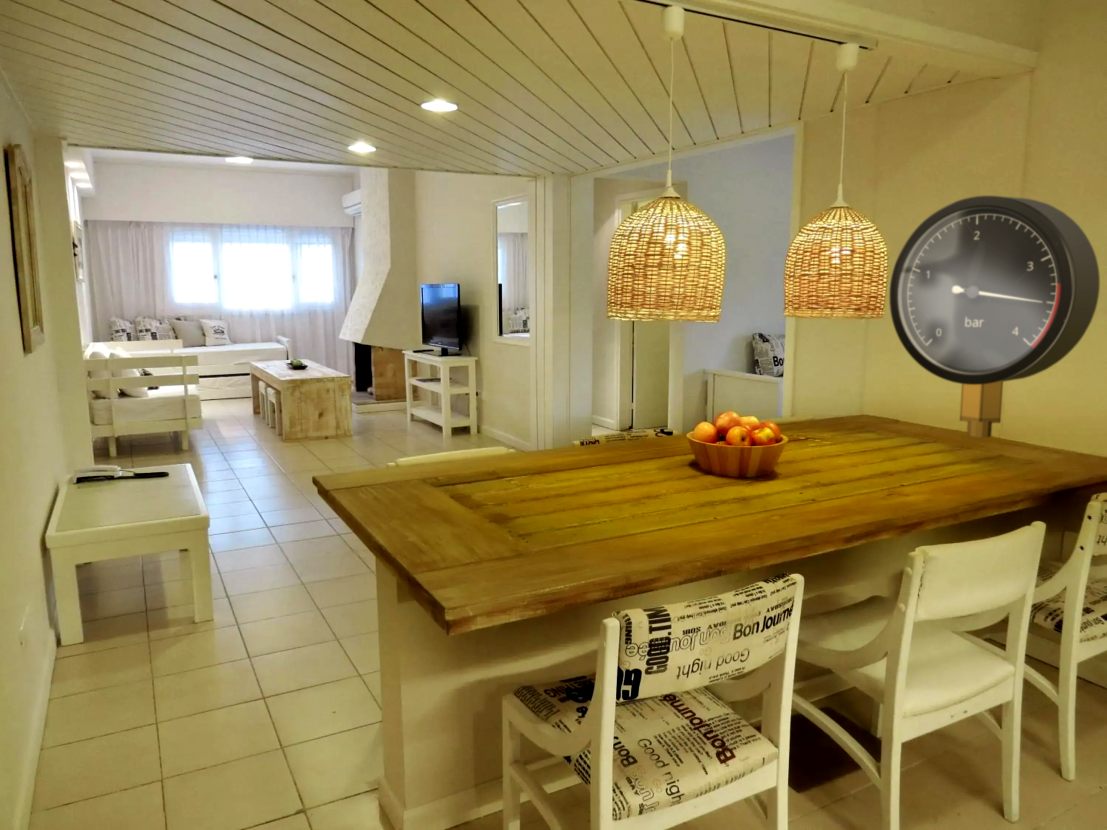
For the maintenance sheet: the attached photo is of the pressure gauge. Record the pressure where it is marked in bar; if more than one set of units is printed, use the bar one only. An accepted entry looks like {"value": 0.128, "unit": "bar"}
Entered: {"value": 3.5, "unit": "bar"}
